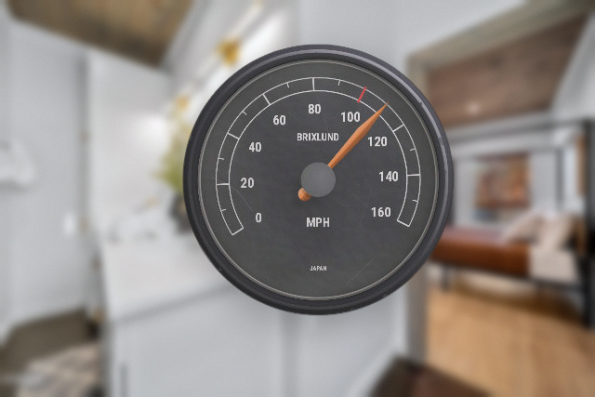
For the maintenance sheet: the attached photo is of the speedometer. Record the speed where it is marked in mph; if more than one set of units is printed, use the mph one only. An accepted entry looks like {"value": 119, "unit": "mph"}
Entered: {"value": 110, "unit": "mph"}
